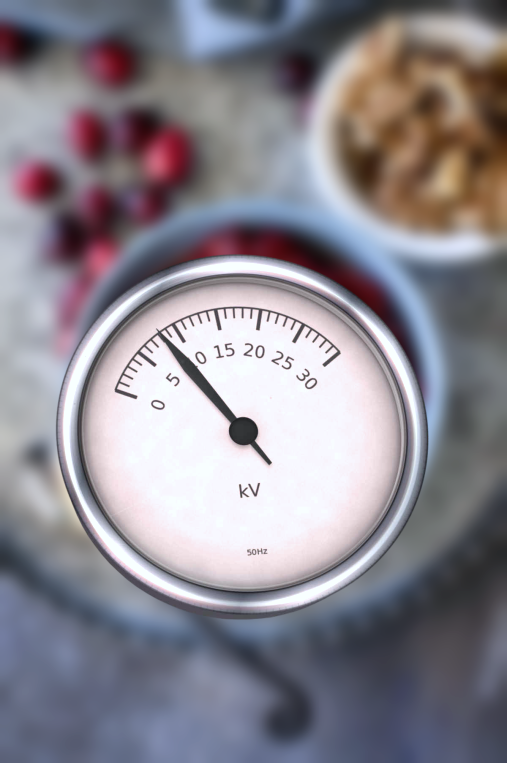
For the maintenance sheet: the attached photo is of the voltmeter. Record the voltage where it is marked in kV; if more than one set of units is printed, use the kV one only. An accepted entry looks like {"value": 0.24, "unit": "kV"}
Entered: {"value": 8, "unit": "kV"}
